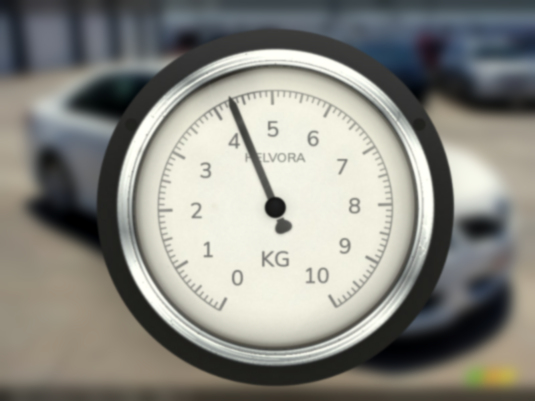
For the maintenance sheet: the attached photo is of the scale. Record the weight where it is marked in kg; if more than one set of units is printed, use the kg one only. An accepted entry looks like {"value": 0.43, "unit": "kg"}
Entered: {"value": 4.3, "unit": "kg"}
